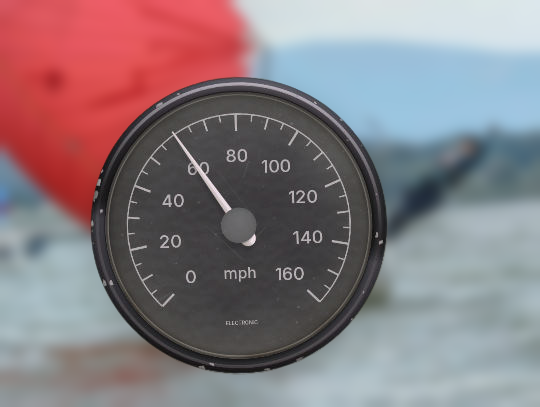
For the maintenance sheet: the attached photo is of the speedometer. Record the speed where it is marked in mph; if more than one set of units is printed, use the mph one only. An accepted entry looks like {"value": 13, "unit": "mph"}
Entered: {"value": 60, "unit": "mph"}
